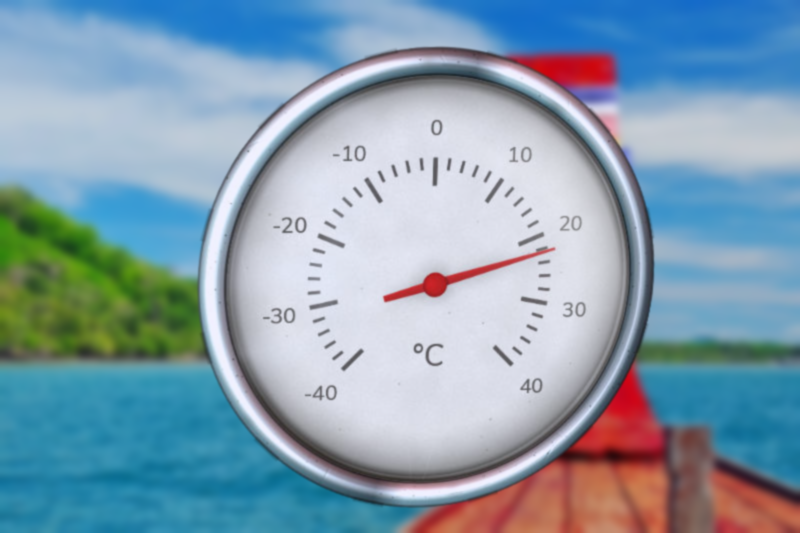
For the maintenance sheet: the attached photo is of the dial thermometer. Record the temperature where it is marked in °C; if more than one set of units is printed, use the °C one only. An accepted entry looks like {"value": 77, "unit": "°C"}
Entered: {"value": 22, "unit": "°C"}
